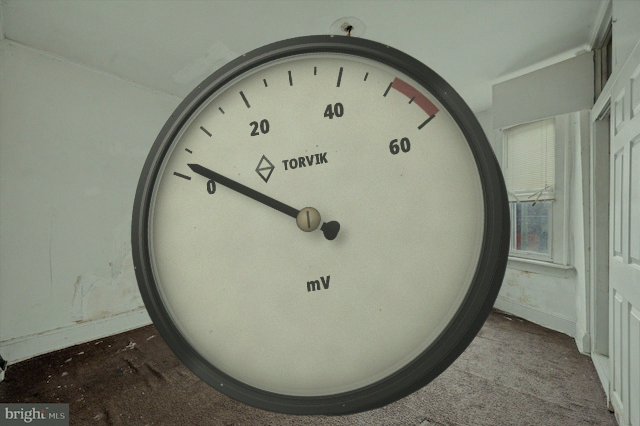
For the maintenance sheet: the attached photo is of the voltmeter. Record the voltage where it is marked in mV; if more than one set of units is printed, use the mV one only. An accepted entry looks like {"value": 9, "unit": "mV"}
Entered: {"value": 2.5, "unit": "mV"}
